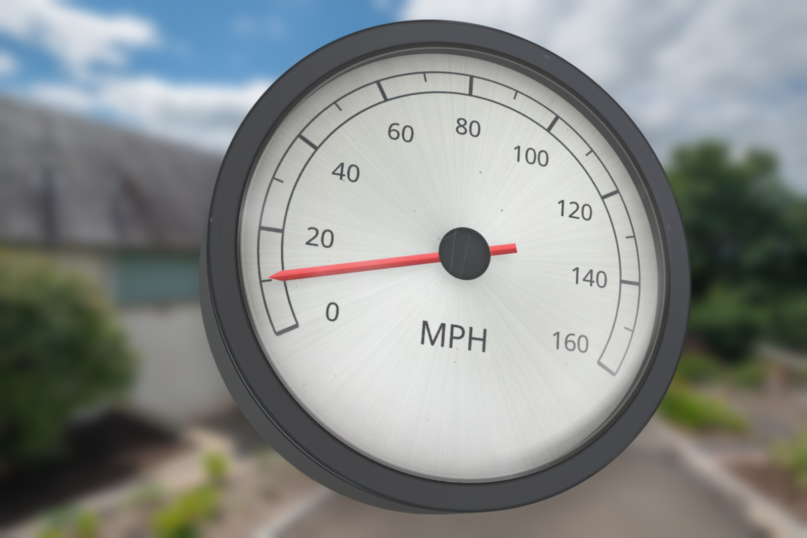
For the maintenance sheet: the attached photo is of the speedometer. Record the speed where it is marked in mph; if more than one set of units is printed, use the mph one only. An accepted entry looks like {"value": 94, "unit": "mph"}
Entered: {"value": 10, "unit": "mph"}
